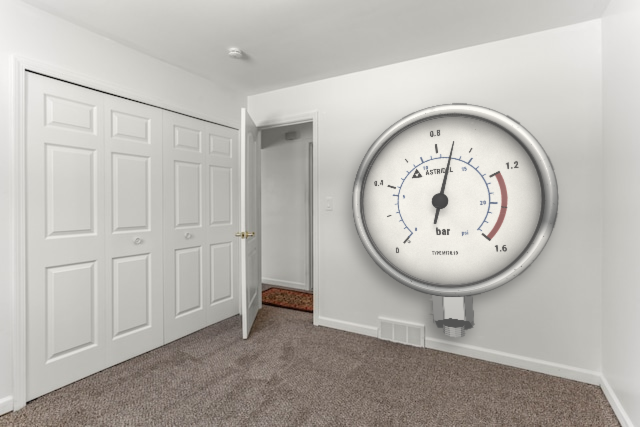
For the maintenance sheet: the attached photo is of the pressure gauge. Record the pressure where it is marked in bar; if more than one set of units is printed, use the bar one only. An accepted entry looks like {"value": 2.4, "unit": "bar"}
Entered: {"value": 0.9, "unit": "bar"}
